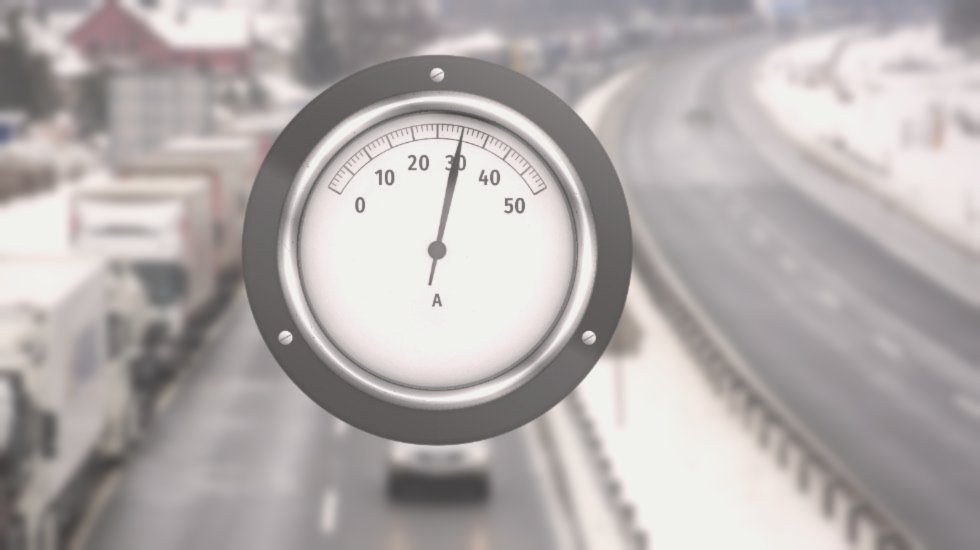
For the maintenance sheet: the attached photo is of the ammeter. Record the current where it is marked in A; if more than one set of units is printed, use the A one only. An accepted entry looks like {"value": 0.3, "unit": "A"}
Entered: {"value": 30, "unit": "A"}
